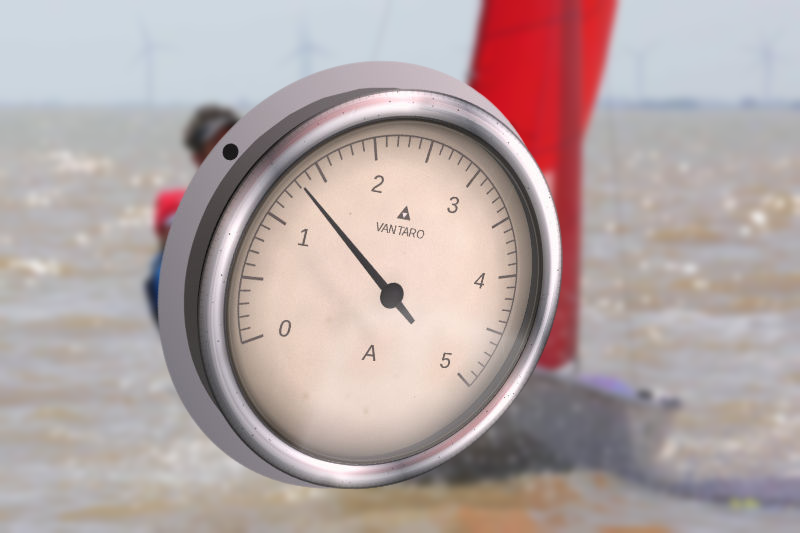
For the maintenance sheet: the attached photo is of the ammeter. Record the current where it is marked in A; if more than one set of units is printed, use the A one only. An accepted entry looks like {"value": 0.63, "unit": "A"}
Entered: {"value": 1.3, "unit": "A"}
